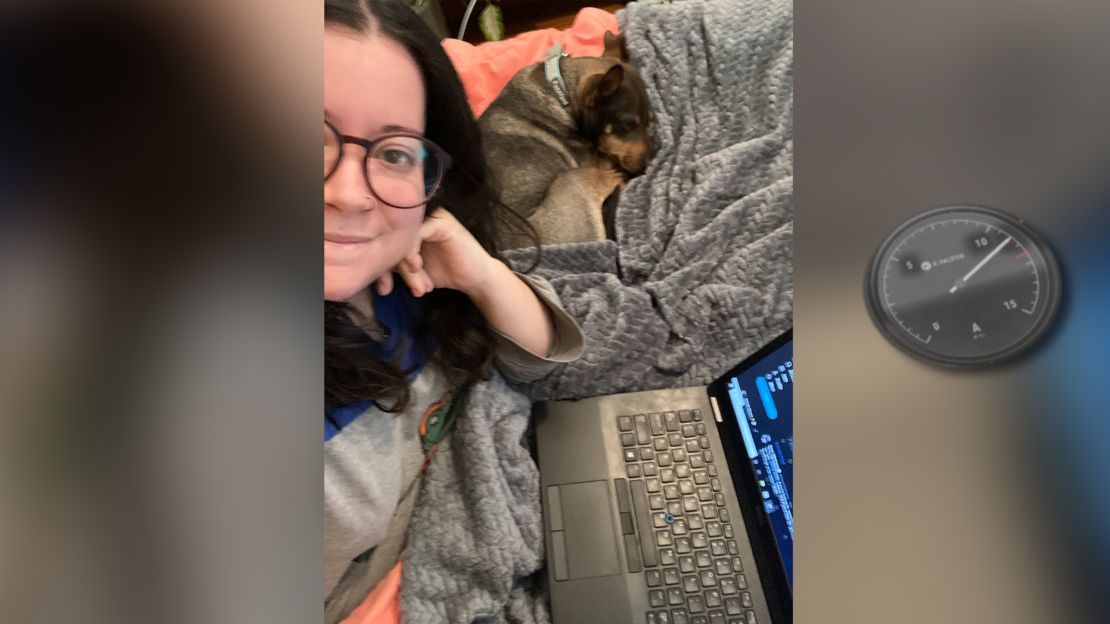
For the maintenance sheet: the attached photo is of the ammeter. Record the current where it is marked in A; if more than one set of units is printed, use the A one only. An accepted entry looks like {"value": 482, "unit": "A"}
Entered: {"value": 11, "unit": "A"}
